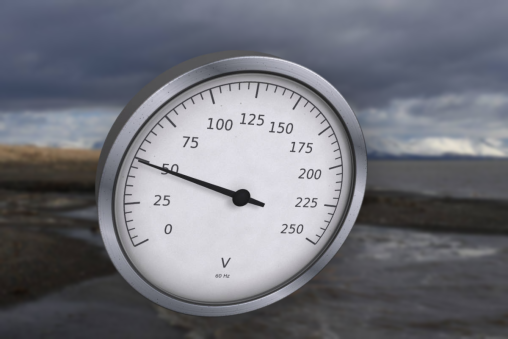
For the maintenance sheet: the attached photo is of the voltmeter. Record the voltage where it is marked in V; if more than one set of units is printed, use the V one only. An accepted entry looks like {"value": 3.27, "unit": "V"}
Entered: {"value": 50, "unit": "V"}
